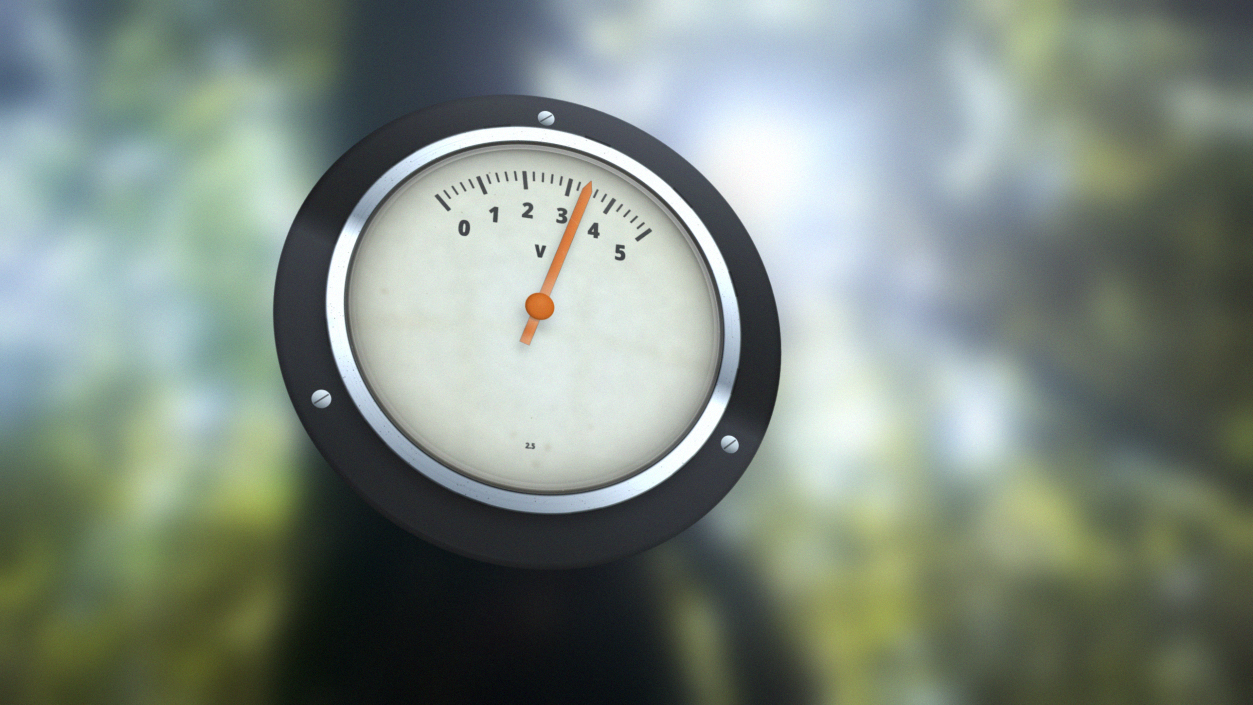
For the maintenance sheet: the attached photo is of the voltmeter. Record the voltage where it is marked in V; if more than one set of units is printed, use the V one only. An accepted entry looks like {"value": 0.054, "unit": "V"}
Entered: {"value": 3.4, "unit": "V"}
